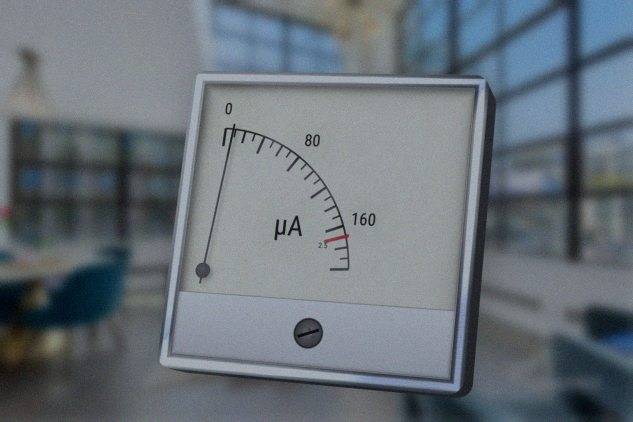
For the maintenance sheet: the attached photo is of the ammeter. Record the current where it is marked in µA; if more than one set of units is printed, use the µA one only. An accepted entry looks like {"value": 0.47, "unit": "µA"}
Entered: {"value": 10, "unit": "µA"}
